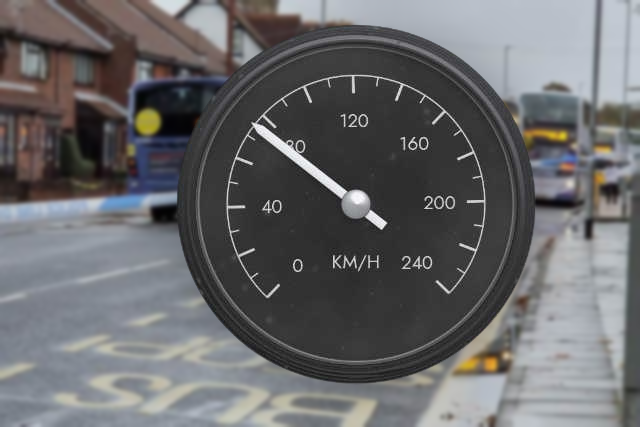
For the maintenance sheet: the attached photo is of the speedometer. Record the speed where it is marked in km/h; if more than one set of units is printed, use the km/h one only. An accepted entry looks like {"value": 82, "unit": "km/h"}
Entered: {"value": 75, "unit": "km/h"}
